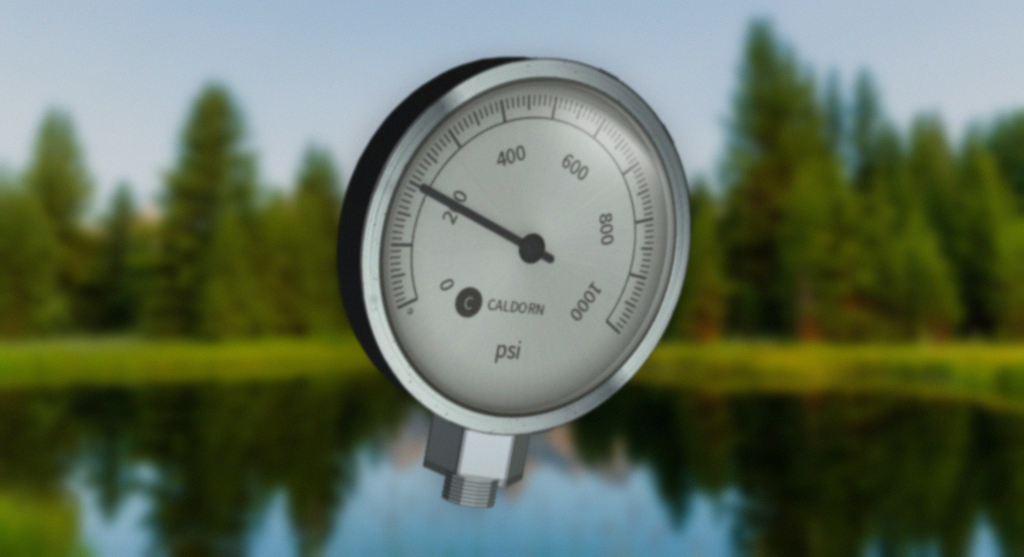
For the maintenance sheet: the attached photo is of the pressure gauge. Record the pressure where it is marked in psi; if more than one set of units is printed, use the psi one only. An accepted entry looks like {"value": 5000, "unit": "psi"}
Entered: {"value": 200, "unit": "psi"}
